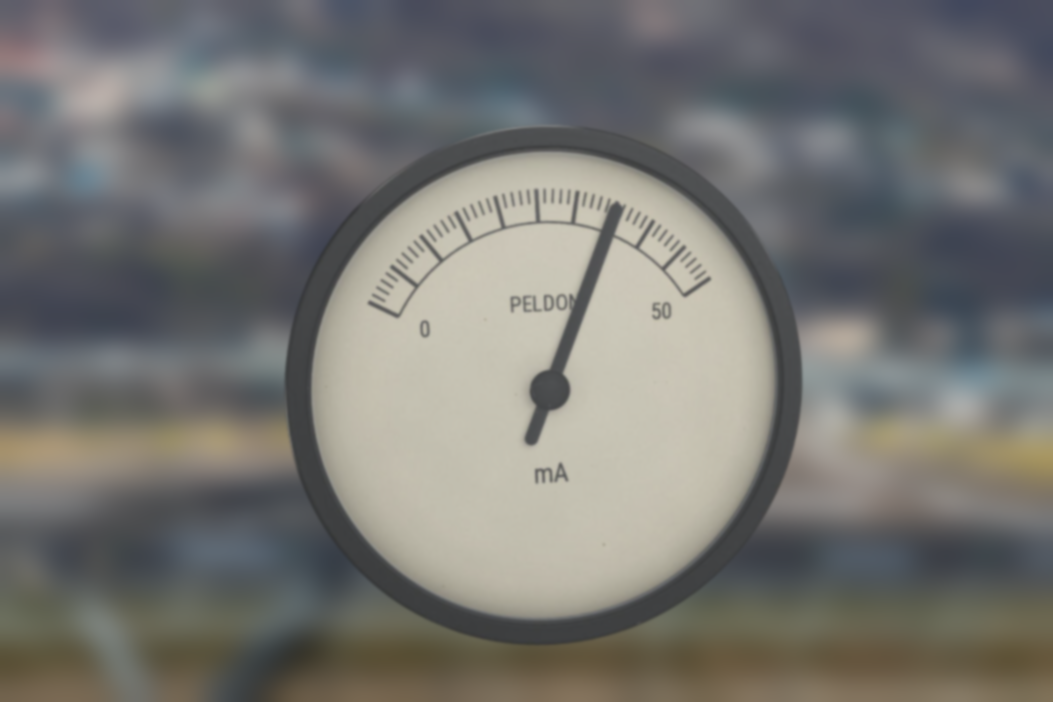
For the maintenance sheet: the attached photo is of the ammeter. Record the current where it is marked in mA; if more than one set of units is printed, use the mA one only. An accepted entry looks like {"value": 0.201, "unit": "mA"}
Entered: {"value": 35, "unit": "mA"}
